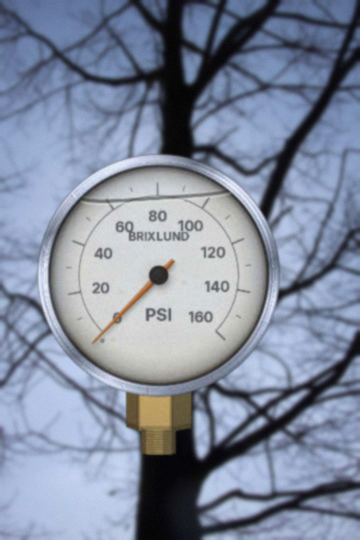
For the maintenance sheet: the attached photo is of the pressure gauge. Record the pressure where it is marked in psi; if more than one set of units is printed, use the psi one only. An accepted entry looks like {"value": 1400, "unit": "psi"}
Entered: {"value": 0, "unit": "psi"}
